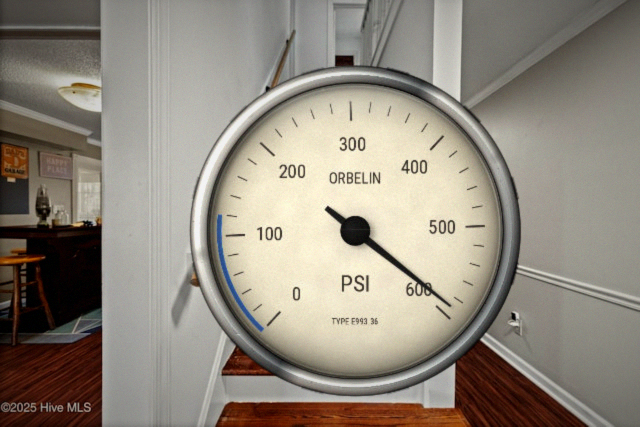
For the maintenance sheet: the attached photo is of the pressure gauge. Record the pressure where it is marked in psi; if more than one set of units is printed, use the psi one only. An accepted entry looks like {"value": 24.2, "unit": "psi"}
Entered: {"value": 590, "unit": "psi"}
